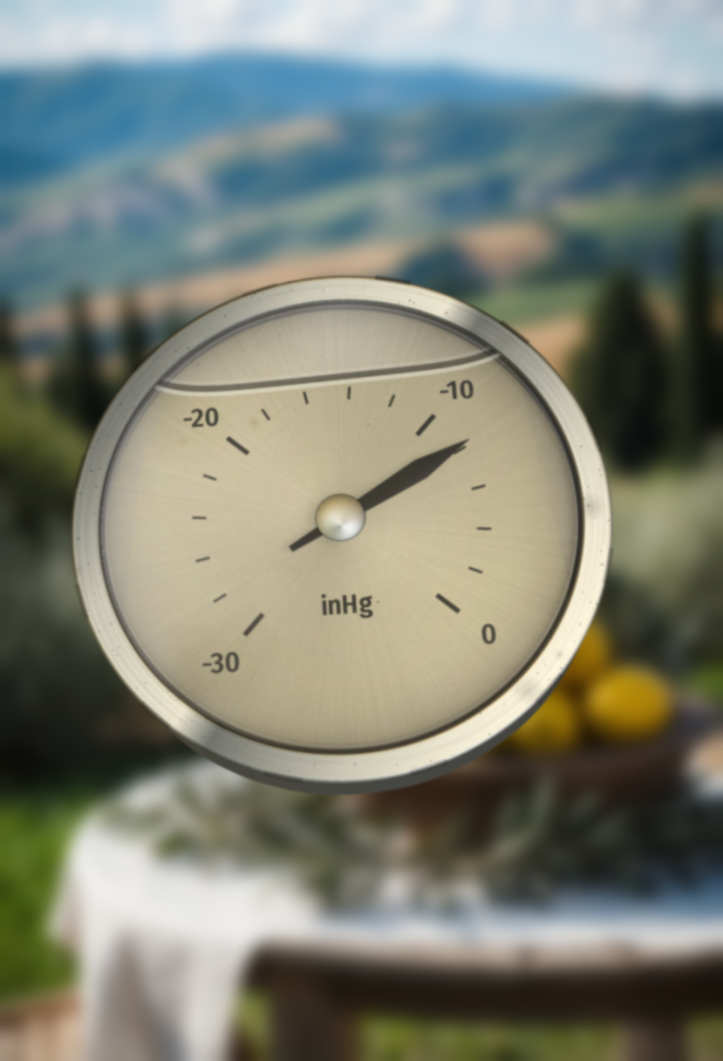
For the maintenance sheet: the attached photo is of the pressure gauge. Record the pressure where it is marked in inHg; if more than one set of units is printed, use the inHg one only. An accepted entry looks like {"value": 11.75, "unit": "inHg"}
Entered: {"value": -8, "unit": "inHg"}
